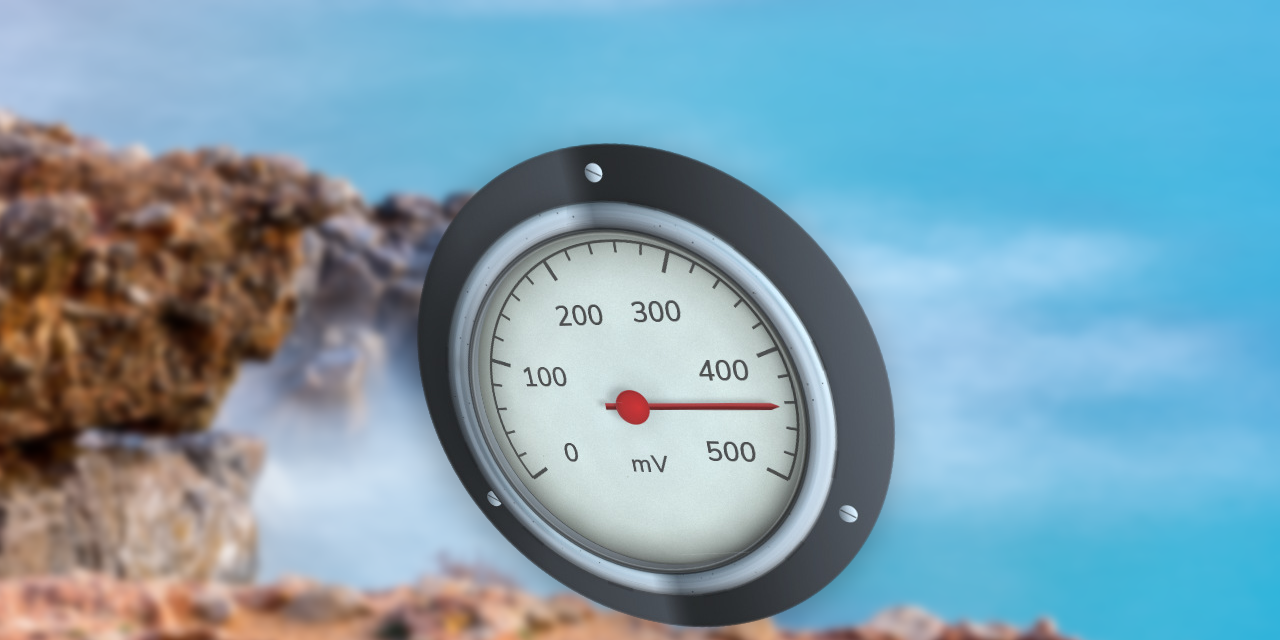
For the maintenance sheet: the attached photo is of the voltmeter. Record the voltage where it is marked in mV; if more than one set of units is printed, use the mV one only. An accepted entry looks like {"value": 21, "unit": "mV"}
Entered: {"value": 440, "unit": "mV"}
